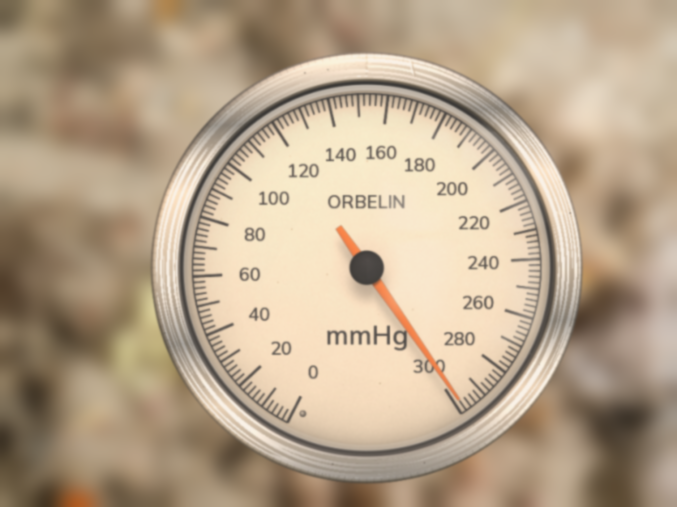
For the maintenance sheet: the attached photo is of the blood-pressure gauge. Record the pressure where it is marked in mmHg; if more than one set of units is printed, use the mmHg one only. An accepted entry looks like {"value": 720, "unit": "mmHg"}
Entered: {"value": 298, "unit": "mmHg"}
